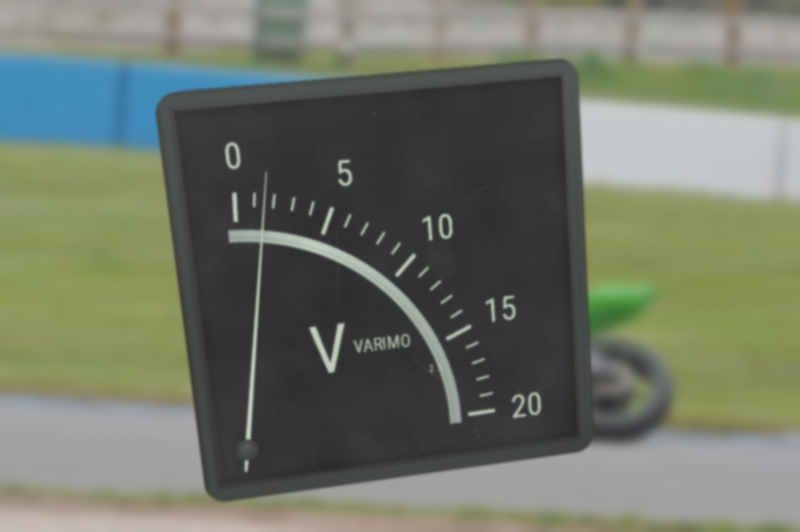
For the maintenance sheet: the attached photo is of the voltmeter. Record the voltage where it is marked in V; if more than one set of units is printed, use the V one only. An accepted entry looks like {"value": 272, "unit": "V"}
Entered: {"value": 1.5, "unit": "V"}
